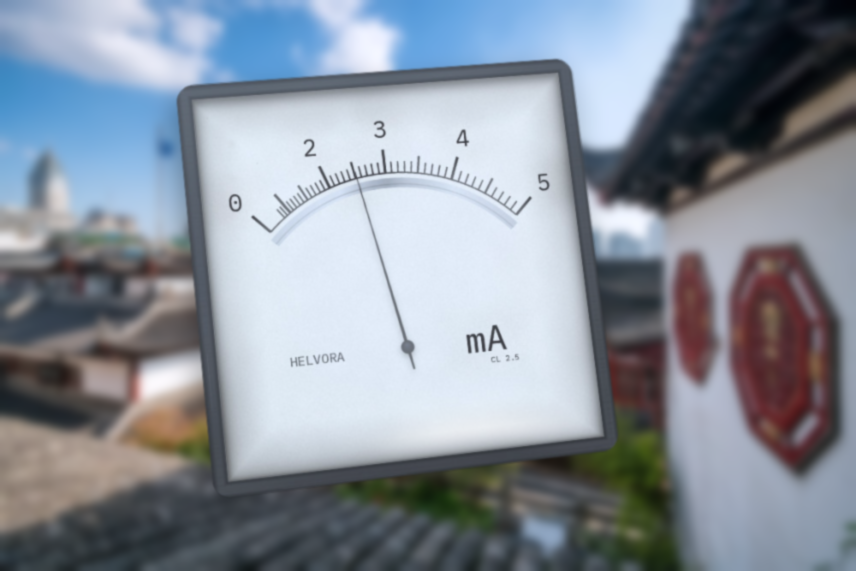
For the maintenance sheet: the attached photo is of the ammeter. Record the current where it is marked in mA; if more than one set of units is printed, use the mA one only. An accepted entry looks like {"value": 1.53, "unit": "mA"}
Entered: {"value": 2.5, "unit": "mA"}
